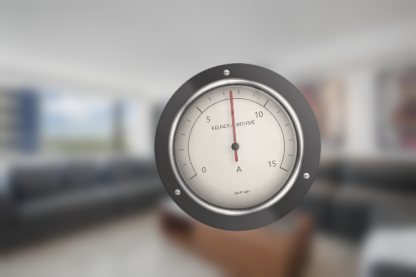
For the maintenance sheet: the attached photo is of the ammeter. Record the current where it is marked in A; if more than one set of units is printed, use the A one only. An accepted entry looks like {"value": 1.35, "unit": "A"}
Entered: {"value": 7.5, "unit": "A"}
